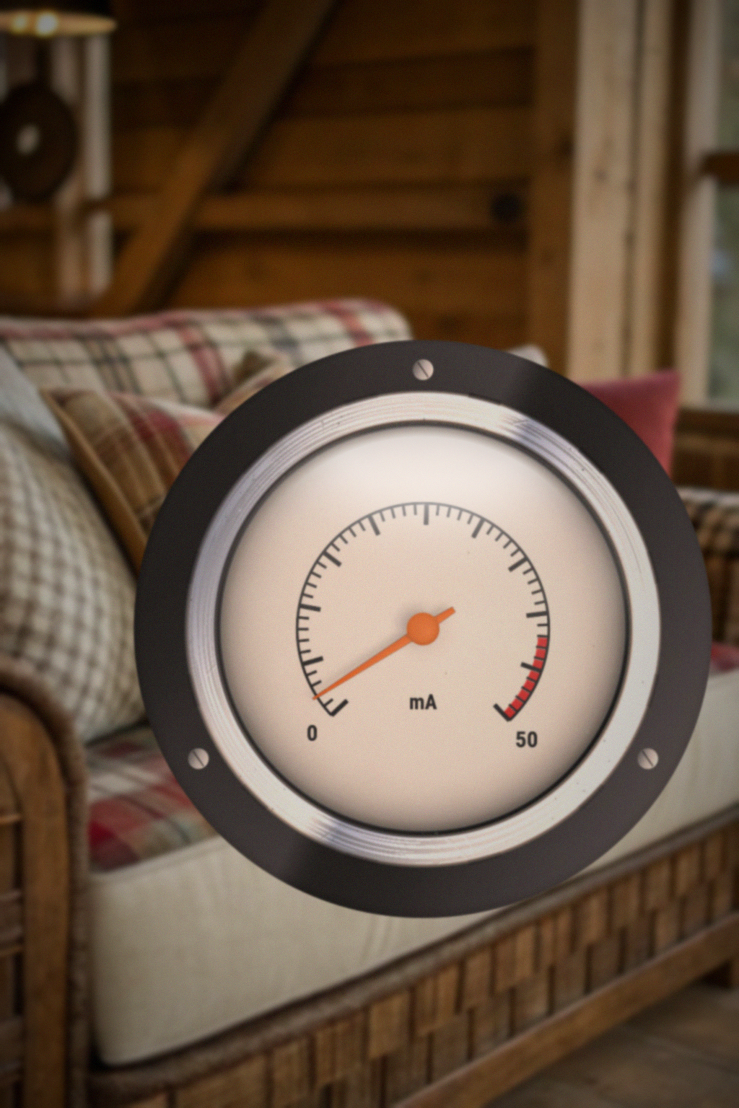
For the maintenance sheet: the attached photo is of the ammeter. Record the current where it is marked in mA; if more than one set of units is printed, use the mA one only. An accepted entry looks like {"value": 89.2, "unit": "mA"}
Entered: {"value": 2, "unit": "mA"}
